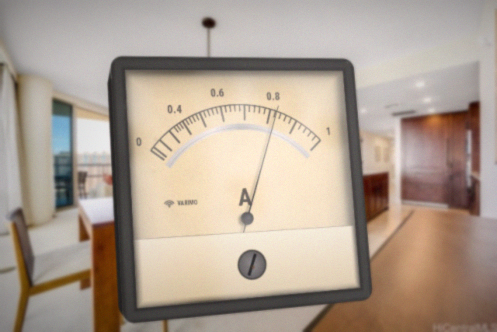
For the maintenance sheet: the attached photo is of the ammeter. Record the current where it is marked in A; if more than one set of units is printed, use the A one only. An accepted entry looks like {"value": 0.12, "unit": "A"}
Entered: {"value": 0.82, "unit": "A"}
